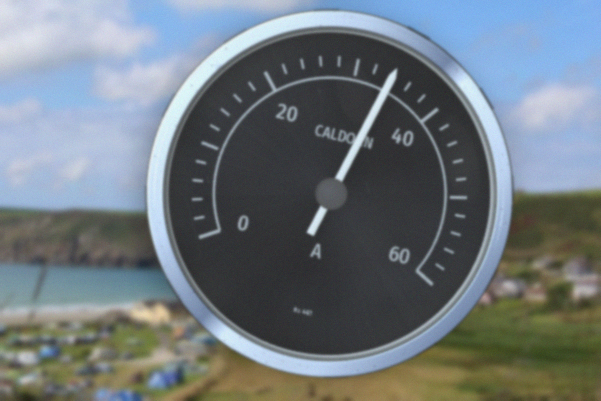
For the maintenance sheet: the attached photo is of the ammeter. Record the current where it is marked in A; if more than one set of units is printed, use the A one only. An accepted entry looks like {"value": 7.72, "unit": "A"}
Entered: {"value": 34, "unit": "A"}
